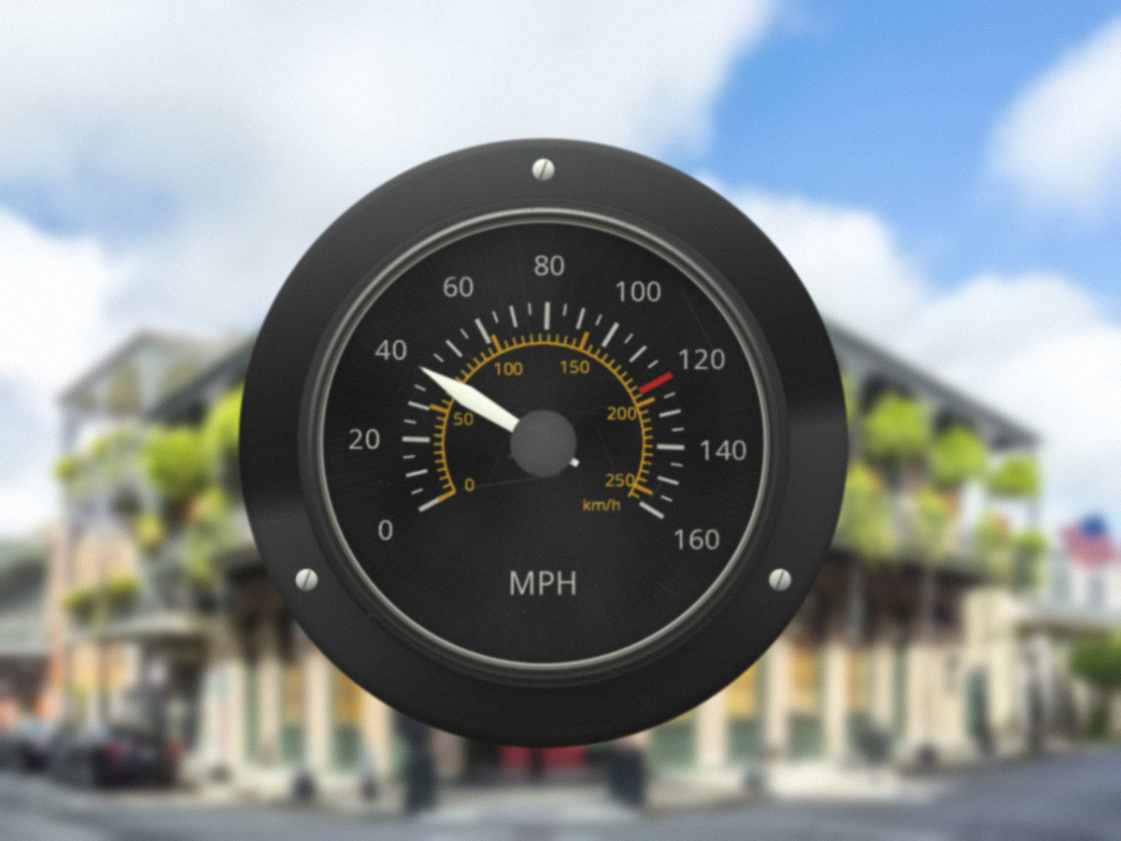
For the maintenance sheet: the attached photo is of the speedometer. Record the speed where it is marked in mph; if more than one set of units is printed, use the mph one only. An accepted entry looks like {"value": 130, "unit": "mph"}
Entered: {"value": 40, "unit": "mph"}
